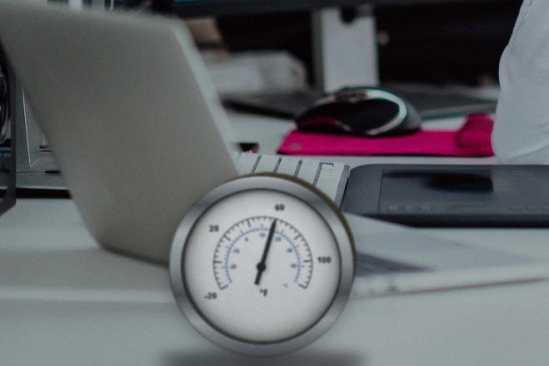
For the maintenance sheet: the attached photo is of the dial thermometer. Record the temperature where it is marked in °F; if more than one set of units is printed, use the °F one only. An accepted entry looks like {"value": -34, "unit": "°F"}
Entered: {"value": 60, "unit": "°F"}
